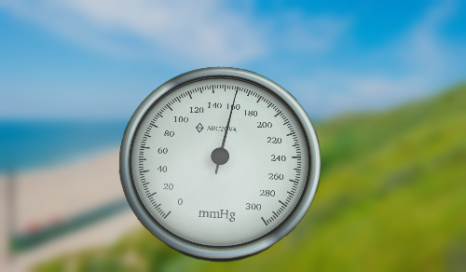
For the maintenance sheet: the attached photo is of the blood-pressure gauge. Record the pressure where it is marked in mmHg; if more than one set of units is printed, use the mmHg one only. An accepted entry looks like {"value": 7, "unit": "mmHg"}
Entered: {"value": 160, "unit": "mmHg"}
